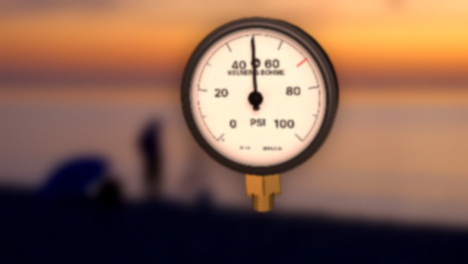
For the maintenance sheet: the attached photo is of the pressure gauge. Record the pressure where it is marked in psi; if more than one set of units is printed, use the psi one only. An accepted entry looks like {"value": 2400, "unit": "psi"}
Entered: {"value": 50, "unit": "psi"}
